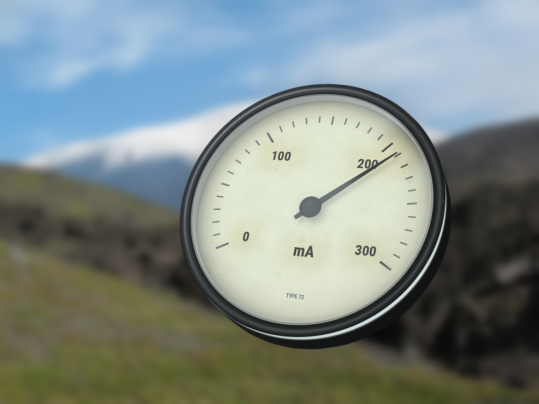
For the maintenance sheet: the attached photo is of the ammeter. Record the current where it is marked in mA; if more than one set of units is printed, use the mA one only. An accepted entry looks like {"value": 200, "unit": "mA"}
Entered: {"value": 210, "unit": "mA"}
